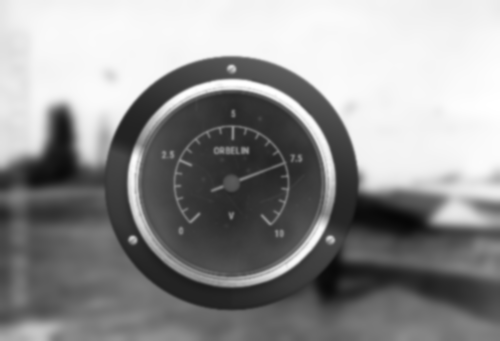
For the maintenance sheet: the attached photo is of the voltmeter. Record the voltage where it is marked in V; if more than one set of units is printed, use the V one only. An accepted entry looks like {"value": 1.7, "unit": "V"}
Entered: {"value": 7.5, "unit": "V"}
